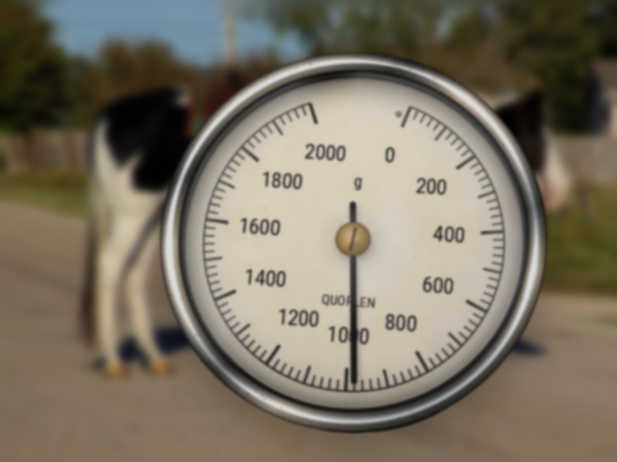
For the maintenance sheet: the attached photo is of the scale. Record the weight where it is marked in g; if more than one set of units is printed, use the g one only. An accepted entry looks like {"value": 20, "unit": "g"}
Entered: {"value": 980, "unit": "g"}
